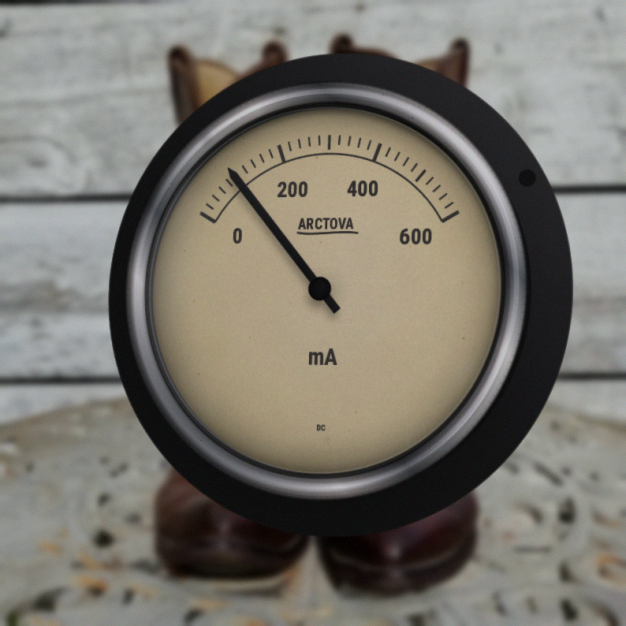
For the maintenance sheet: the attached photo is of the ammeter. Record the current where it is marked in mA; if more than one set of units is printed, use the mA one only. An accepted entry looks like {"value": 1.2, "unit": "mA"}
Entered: {"value": 100, "unit": "mA"}
